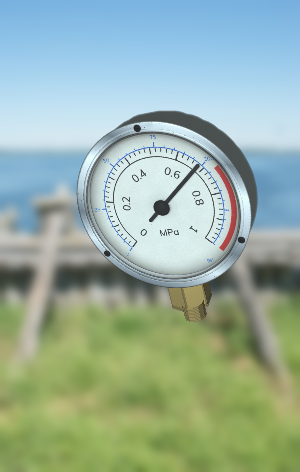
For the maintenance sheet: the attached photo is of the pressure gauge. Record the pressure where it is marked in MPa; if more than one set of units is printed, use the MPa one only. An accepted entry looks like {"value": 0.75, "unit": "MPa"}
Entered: {"value": 0.68, "unit": "MPa"}
